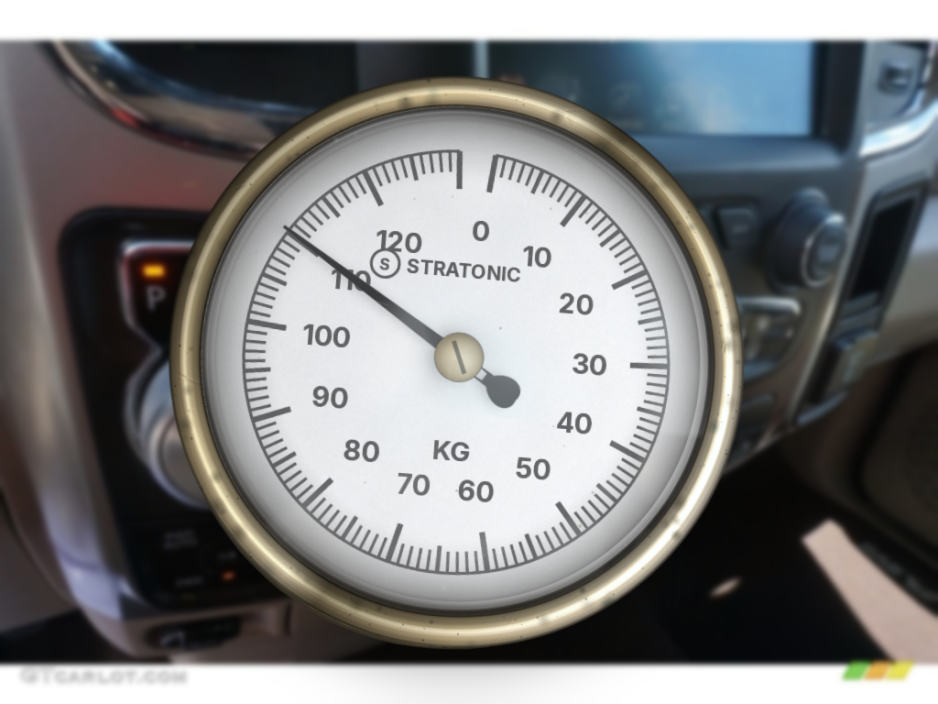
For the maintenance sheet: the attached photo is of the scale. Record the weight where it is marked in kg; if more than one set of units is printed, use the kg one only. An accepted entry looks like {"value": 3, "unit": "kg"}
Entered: {"value": 110, "unit": "kg"}
